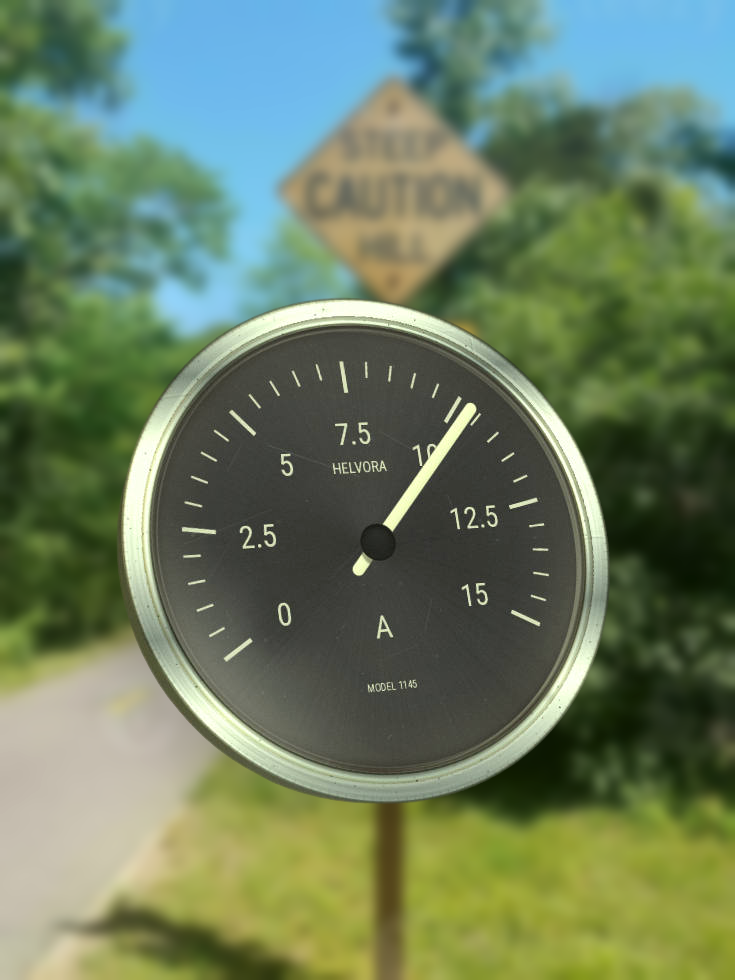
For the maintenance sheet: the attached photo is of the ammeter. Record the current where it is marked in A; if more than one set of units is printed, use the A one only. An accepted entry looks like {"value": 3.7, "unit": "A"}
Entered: {"value": 10.25, "unit": "A"}
